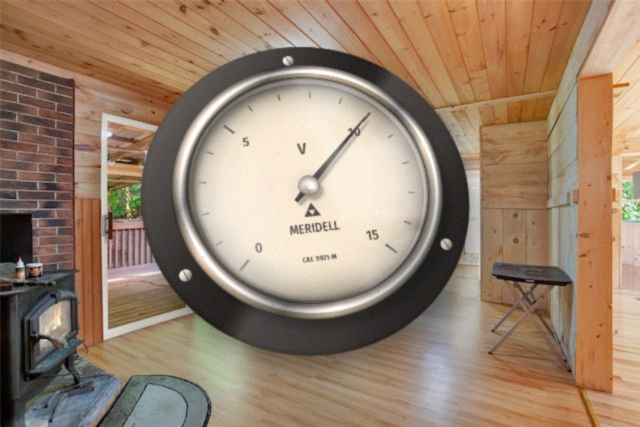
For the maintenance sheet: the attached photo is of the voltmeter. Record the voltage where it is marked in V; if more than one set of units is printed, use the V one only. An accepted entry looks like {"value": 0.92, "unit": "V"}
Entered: {"value": 10, "unit": "V"}
